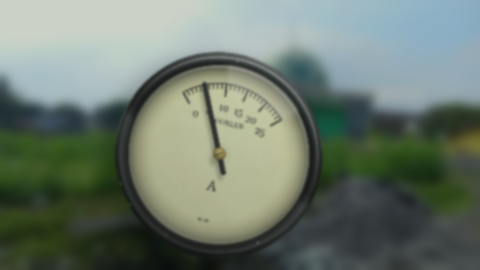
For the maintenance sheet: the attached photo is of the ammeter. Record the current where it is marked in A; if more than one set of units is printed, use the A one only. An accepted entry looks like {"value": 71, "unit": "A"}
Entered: {"value": 5, "unit": "A"}
